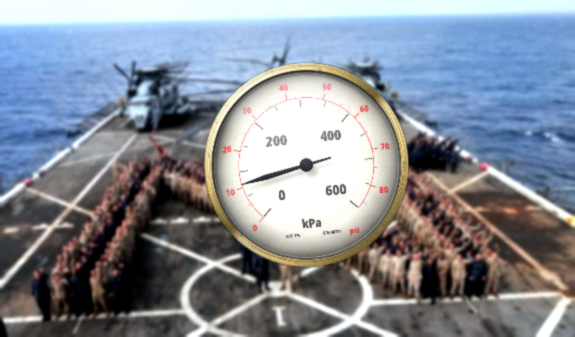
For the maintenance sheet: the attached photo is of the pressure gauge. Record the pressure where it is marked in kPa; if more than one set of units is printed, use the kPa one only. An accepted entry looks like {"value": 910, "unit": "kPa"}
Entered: {"value": 75, "unit": "kPa"}
